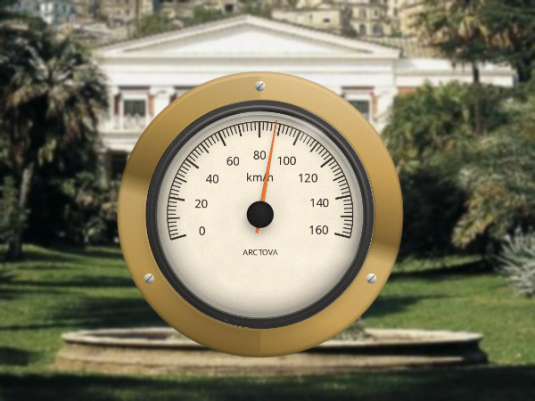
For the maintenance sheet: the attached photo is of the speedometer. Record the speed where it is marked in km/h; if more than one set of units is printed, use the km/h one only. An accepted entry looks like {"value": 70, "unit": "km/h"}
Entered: {"value": 88, "unit": "km/h"}
